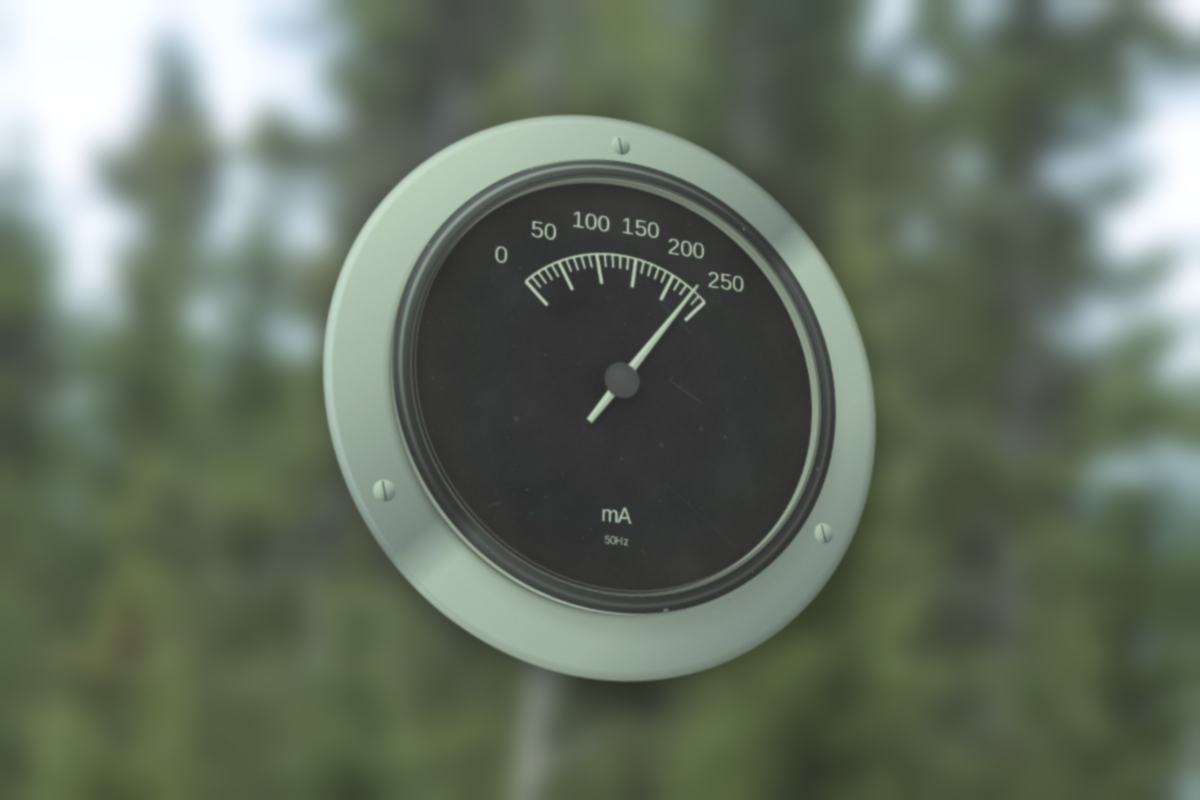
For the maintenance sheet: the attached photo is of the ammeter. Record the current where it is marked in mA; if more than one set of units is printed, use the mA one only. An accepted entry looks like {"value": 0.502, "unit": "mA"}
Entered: {"value": 230, "unit": "mA"}
